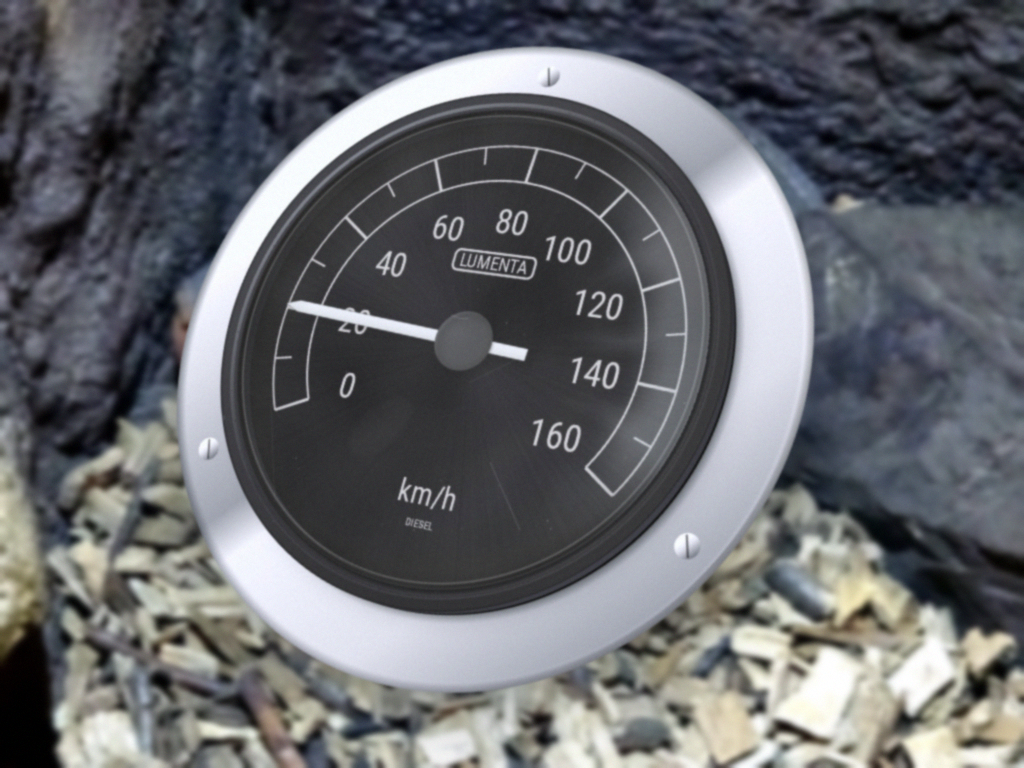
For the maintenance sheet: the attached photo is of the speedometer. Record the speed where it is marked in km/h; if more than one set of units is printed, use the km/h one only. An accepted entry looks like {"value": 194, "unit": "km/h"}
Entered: {"value": 20, "unit": "km/h"}
